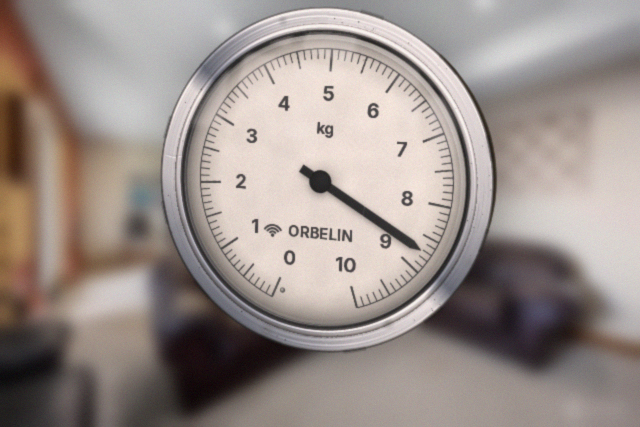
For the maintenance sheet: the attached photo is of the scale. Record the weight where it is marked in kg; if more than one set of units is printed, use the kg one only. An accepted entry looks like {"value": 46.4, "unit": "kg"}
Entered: {"value": 8.7, "unit": "kg"}
